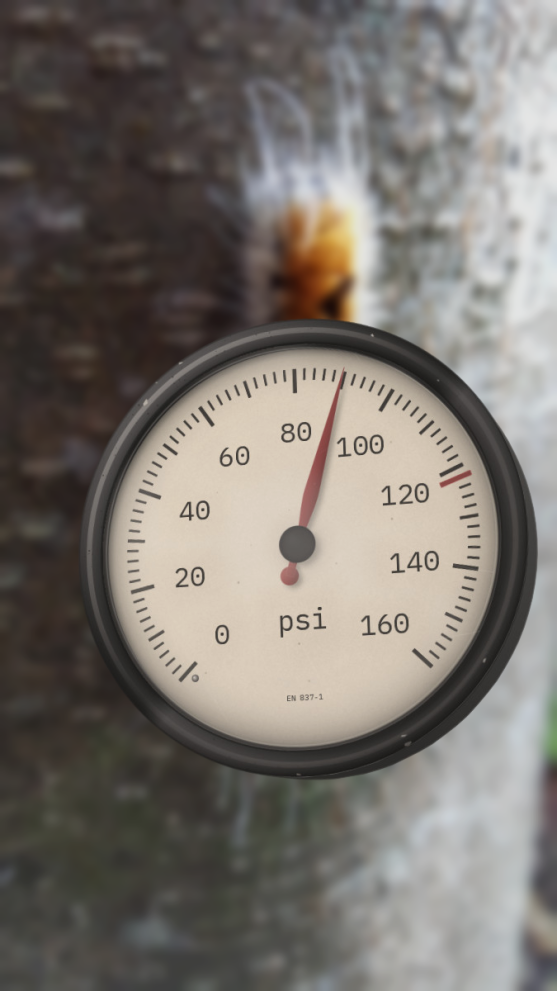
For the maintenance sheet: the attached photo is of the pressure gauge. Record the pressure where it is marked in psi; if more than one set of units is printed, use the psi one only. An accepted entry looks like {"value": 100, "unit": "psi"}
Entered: {"value": 90, "unit": "psi"}
